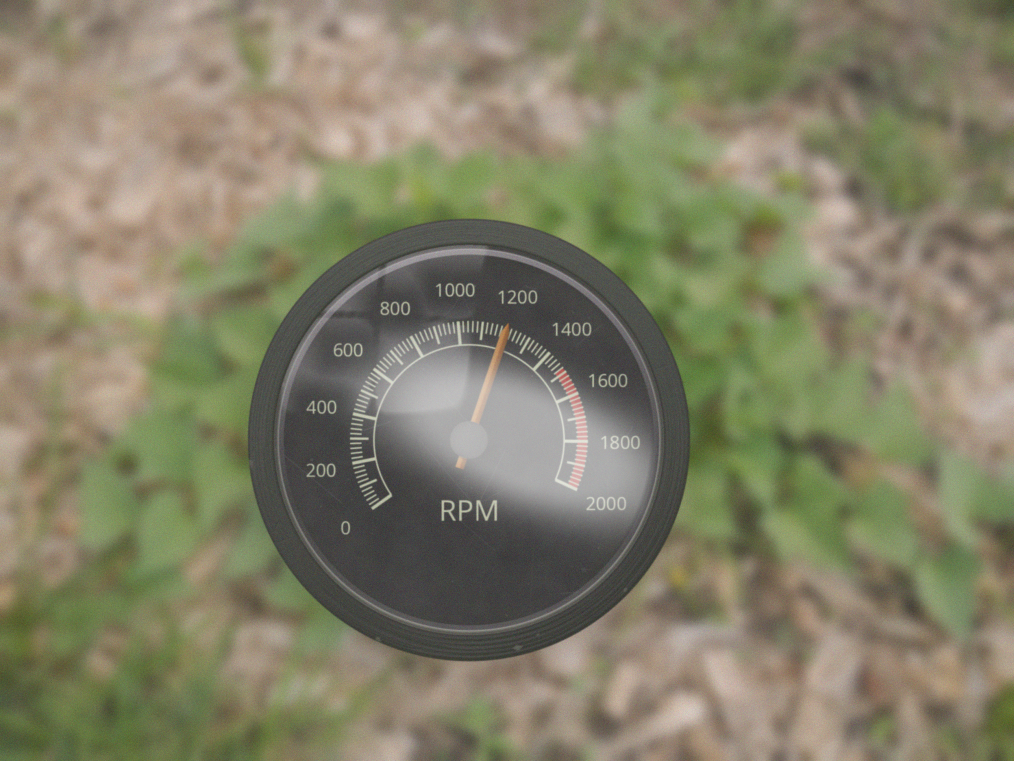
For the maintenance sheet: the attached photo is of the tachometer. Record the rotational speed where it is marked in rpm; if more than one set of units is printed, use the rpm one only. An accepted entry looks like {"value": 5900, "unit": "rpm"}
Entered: {"value": 1200, "unit": "rpm"}
